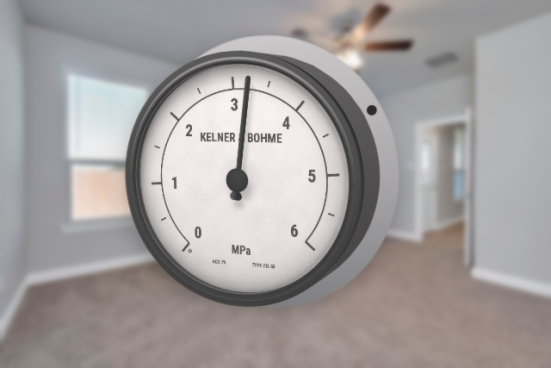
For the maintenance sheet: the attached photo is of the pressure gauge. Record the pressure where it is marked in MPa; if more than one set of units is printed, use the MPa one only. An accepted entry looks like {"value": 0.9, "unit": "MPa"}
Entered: {"value": 3.25, "unit": "MPa"}
